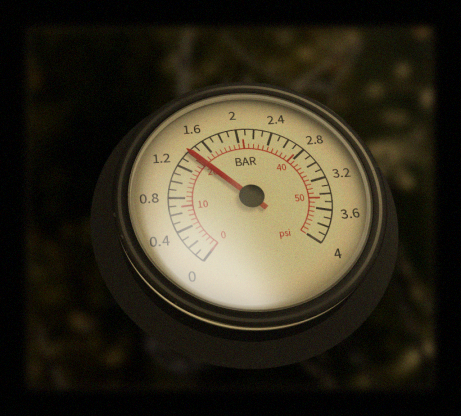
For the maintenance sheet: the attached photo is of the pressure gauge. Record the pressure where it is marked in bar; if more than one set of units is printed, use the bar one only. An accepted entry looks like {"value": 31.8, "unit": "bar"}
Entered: {"value": 1.4, "unit": "bar"}
